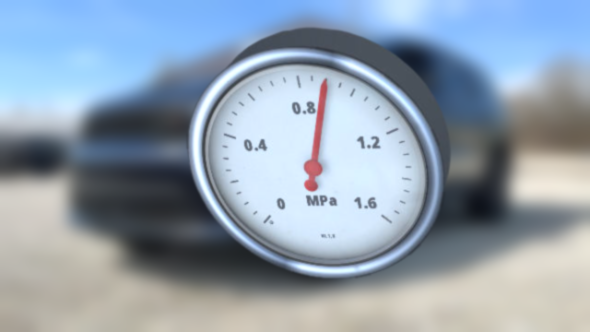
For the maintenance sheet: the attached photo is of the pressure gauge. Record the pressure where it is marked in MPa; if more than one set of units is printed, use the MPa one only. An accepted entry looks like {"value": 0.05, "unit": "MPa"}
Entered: {"value": 0.9, "unit": "MPa"}
